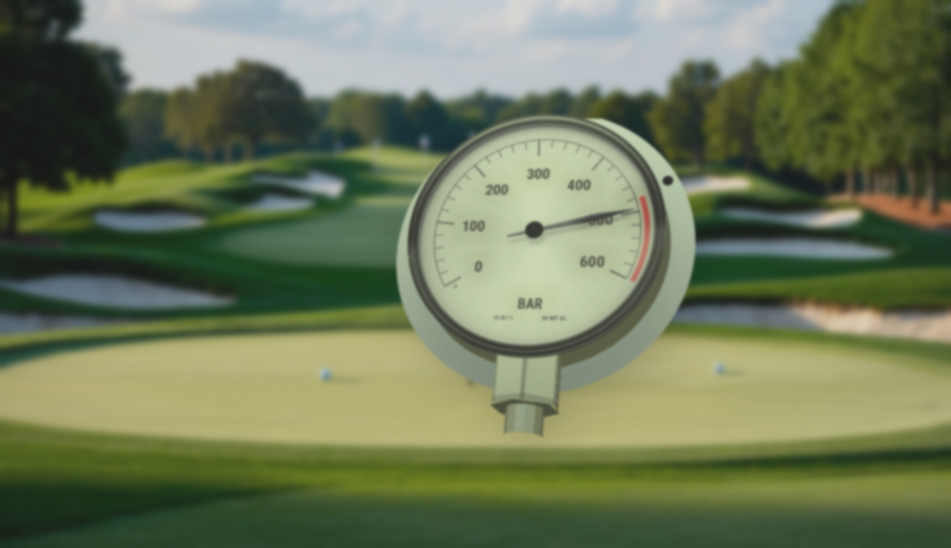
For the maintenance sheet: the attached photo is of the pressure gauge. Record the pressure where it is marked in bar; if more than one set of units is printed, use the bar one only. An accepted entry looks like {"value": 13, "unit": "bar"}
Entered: {"value": 500, "unit": "bar"}
